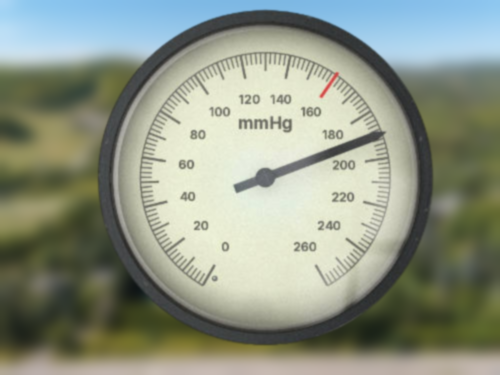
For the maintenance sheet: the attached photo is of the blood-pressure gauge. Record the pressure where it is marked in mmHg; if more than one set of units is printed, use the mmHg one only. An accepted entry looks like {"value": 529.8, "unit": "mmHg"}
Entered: {"value": 190, "unit": "mmHg"}
